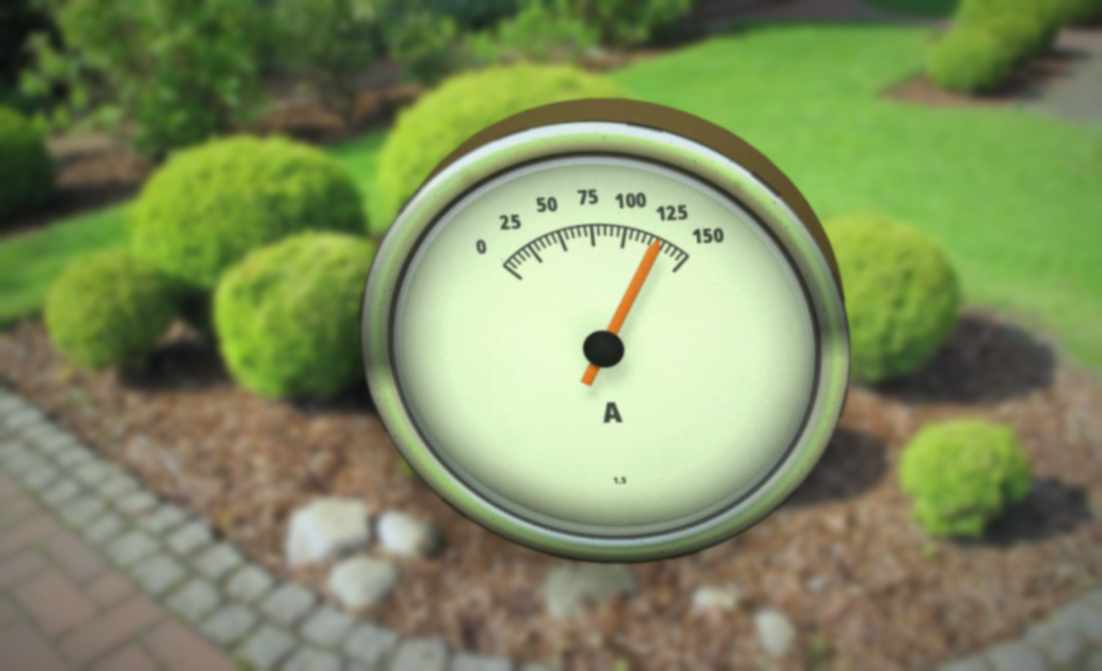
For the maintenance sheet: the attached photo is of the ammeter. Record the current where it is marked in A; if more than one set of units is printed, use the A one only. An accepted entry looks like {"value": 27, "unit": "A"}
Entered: {"value": 125, "unit": "A"}
